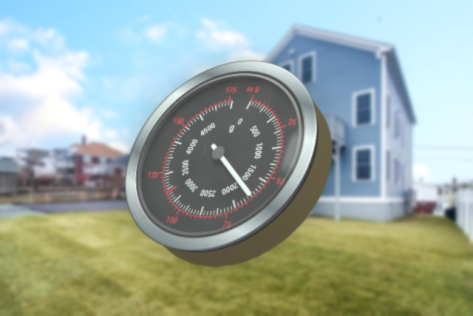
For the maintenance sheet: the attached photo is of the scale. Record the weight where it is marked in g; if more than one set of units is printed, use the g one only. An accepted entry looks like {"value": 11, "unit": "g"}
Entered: {"value": 1750, "unit": "g"}
